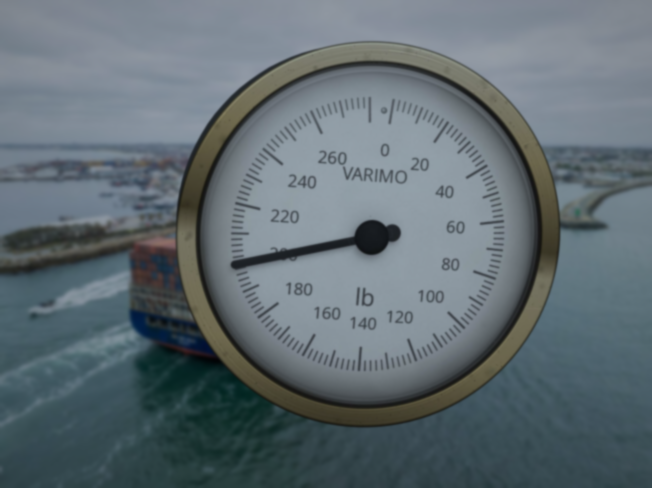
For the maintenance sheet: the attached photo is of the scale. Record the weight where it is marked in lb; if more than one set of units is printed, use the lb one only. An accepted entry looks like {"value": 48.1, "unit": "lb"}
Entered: {"value": 200, "unit": "lb"}
